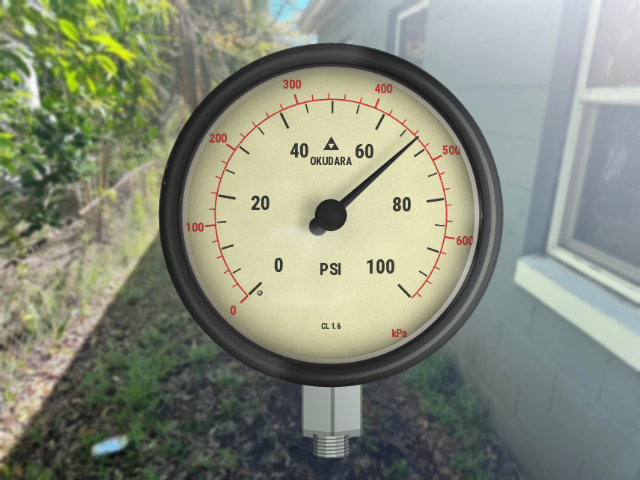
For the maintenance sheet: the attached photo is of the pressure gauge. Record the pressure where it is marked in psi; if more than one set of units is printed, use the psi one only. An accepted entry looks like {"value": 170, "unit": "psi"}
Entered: {"value": 67.5, "unit": "psi"}
